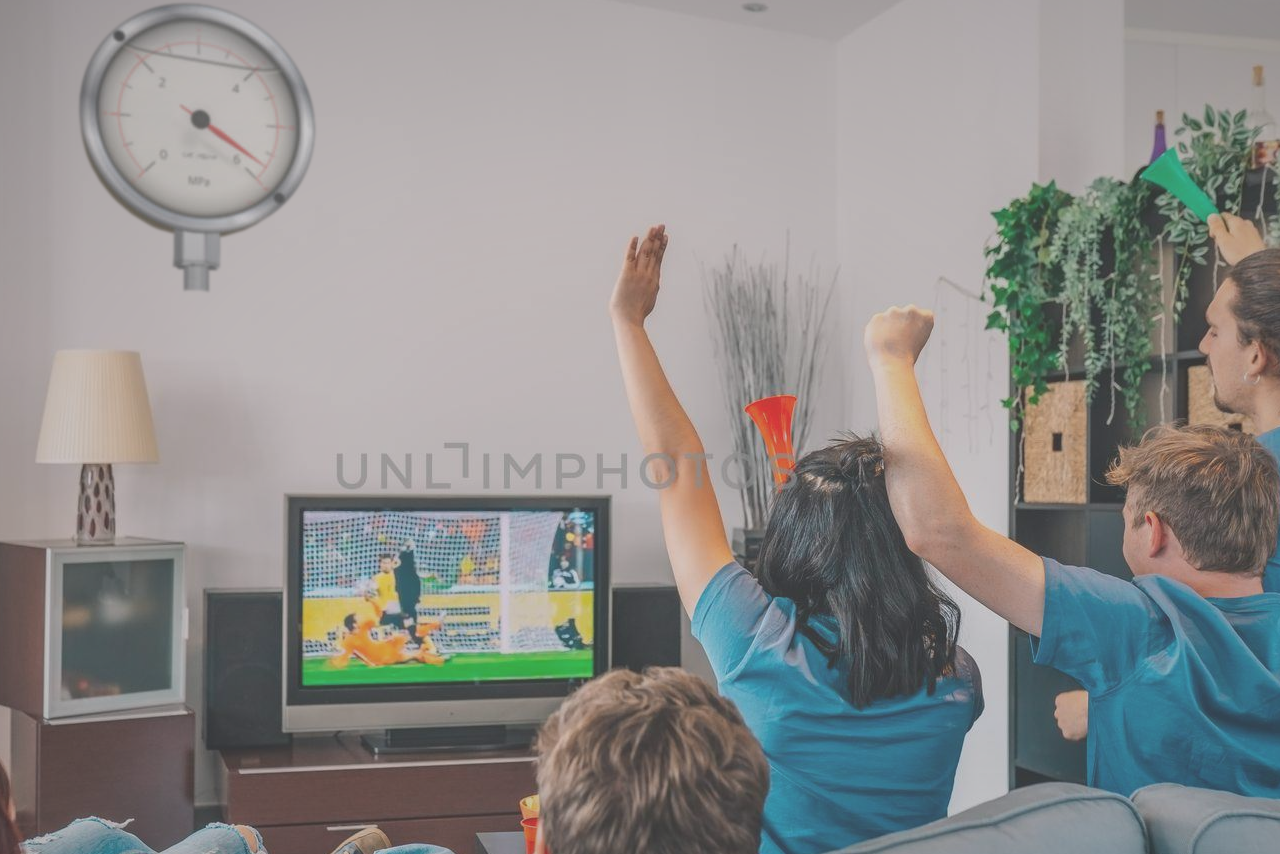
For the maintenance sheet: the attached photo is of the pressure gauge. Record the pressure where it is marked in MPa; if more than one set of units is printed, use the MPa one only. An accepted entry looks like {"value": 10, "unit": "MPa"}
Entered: {"value": 5.75, "unit": "MPa"}
